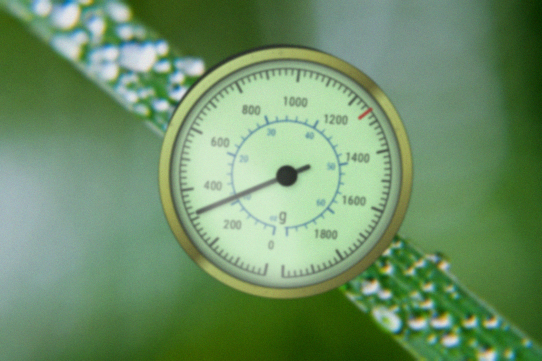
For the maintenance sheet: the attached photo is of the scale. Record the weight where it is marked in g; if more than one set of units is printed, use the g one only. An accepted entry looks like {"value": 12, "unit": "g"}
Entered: {"value": 320, "unit": "g"}
